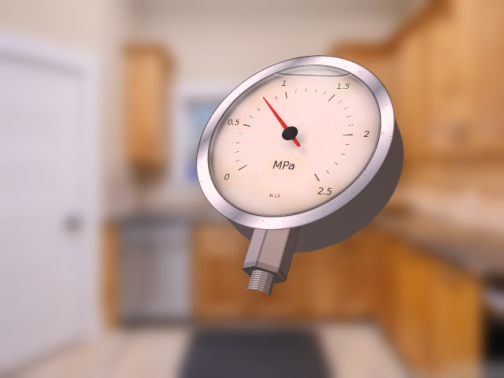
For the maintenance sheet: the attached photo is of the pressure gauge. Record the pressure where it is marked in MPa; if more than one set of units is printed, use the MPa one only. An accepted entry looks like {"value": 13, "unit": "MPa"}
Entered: {"value": 0.8, "unit": "MPa"}
